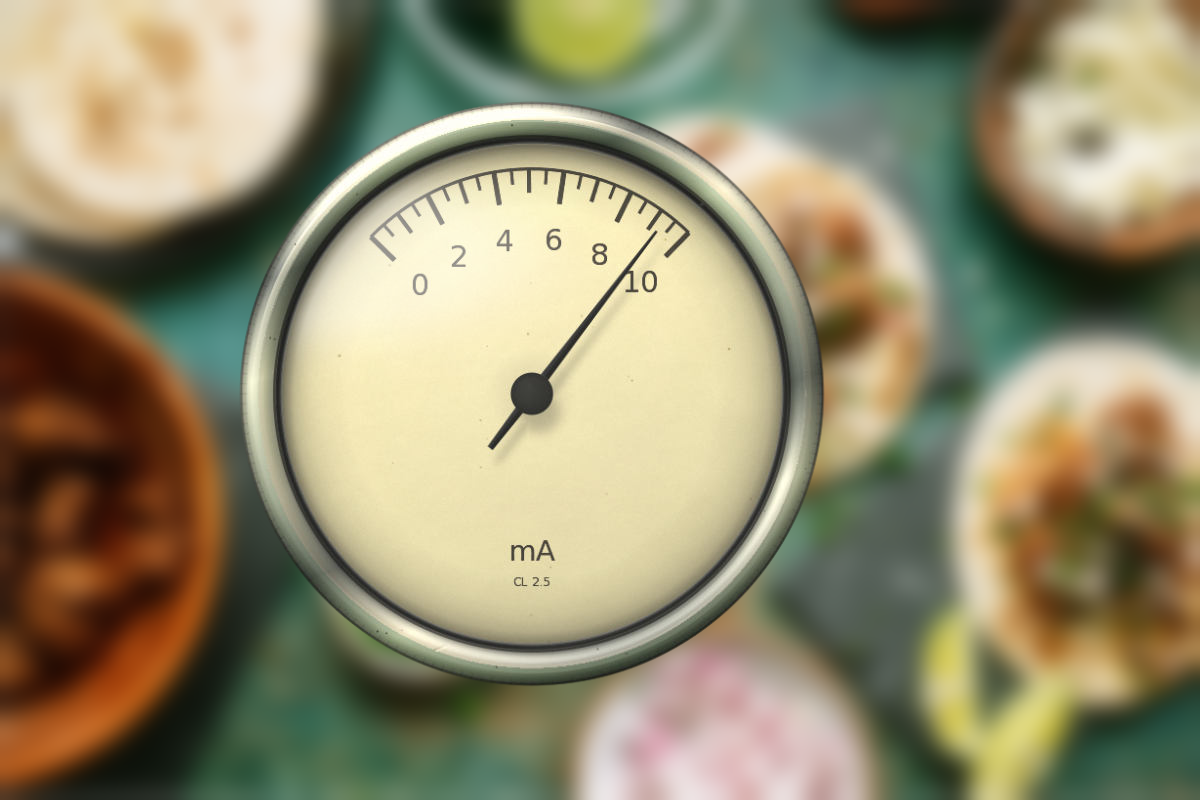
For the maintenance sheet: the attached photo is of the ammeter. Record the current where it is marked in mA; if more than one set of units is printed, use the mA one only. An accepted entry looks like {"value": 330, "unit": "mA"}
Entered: {"value": 9.25, "unit": "mA"}
